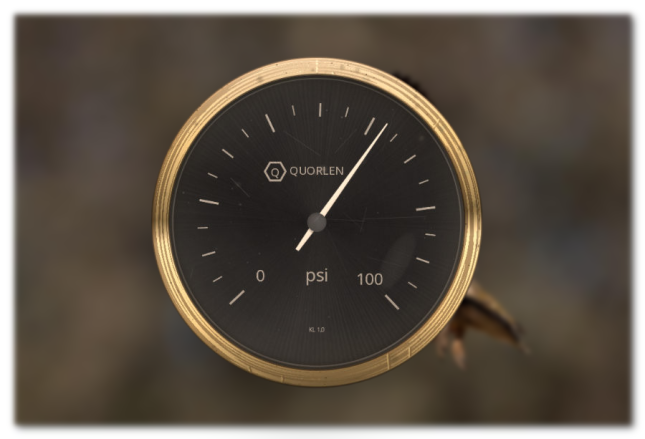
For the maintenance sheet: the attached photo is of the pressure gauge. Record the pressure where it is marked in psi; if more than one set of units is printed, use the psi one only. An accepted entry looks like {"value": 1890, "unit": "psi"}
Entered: {"value": 62.5, "unit": "psi"}
